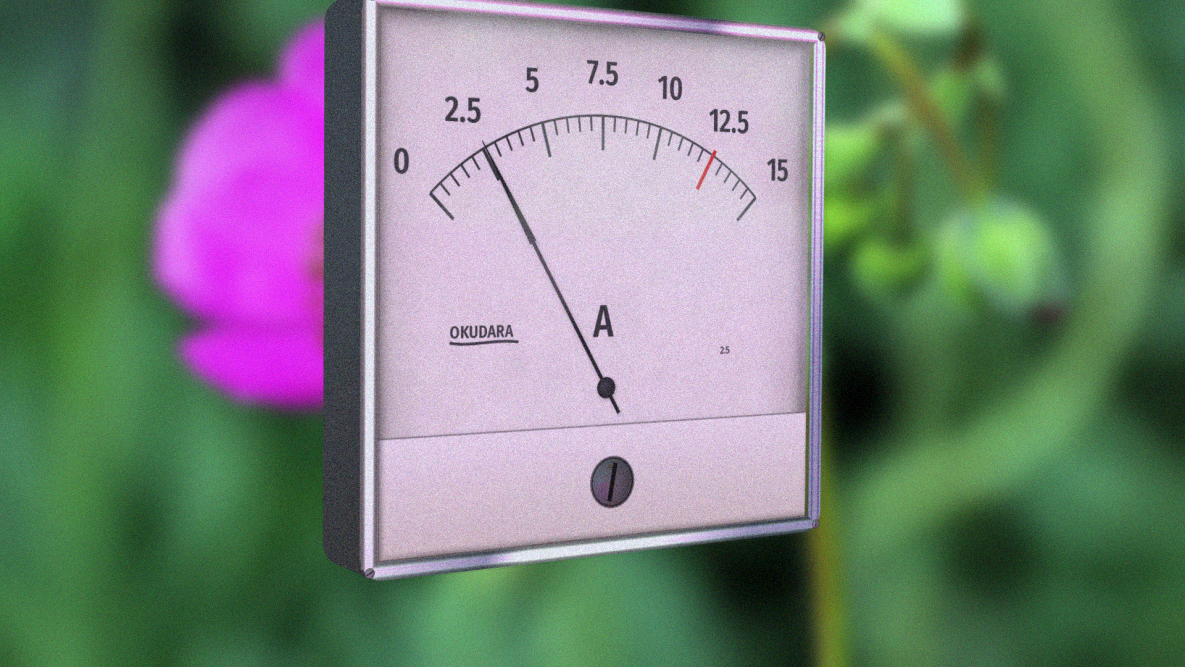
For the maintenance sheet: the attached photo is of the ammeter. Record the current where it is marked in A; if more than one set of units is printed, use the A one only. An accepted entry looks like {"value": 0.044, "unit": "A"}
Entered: {"value": 2.5, "unit": "A"}
